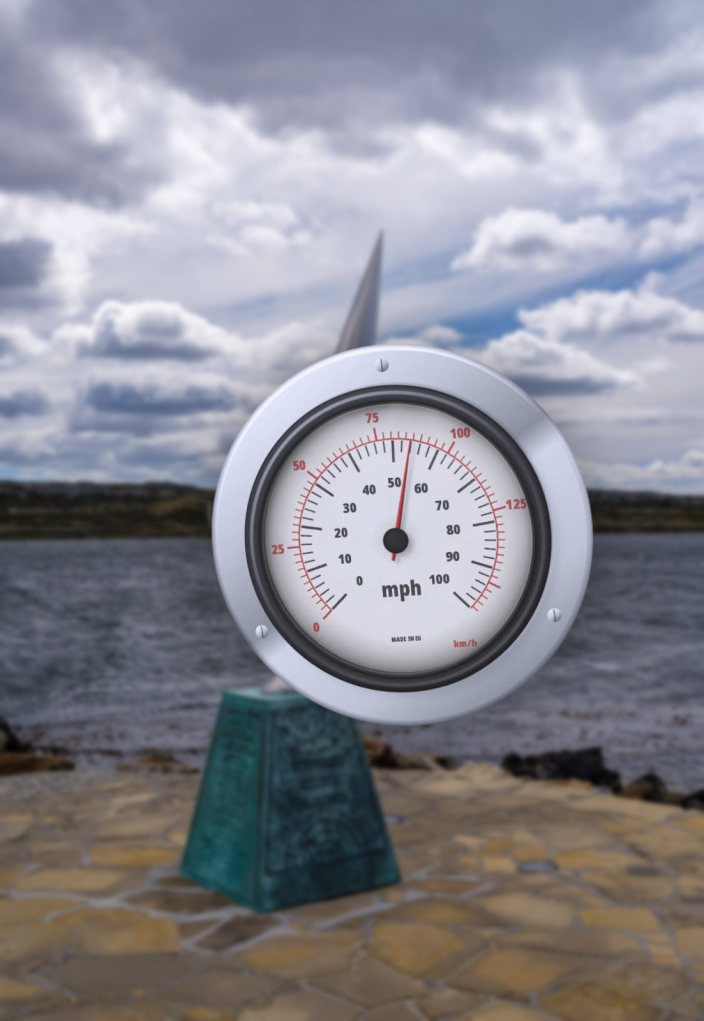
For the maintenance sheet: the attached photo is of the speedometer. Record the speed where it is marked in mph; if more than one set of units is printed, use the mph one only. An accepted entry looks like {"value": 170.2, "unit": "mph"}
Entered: {"value": 54, "unit": "mph"}
